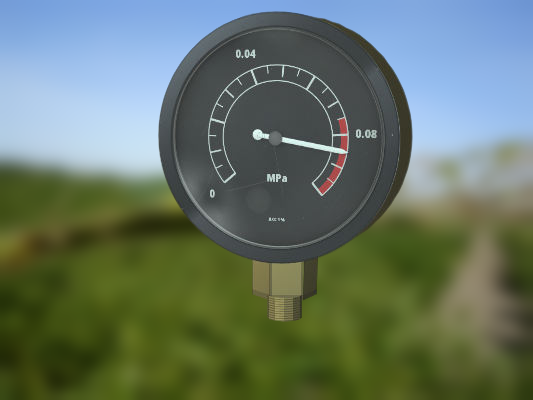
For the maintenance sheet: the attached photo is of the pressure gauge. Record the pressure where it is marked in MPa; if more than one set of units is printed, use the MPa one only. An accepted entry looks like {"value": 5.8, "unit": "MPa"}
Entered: {"value": 0.085, "unit": "MPa"}
